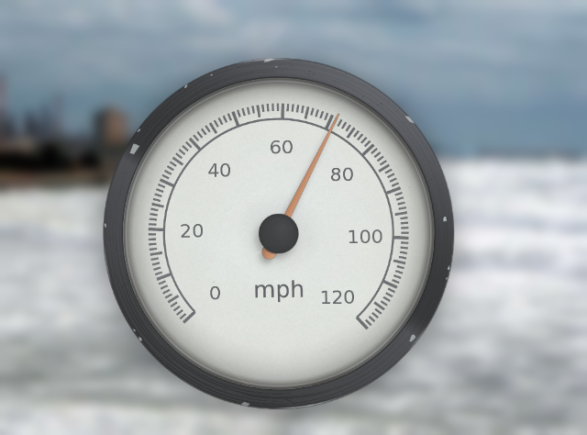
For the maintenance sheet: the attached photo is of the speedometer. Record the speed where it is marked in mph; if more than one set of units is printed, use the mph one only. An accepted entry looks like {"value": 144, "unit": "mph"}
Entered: {"value": 71, "unit": "mph"}
